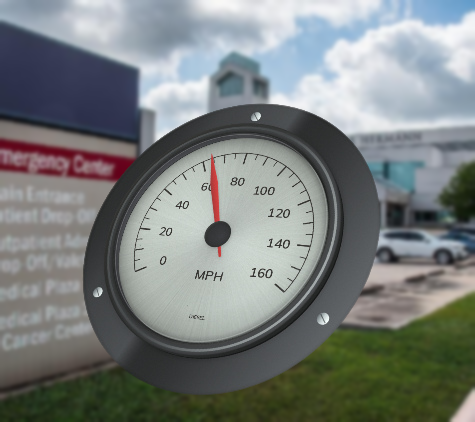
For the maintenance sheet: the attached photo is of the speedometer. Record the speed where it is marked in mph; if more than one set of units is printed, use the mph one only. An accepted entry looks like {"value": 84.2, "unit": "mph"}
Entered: {"value": 65, "unit": "mph"}
